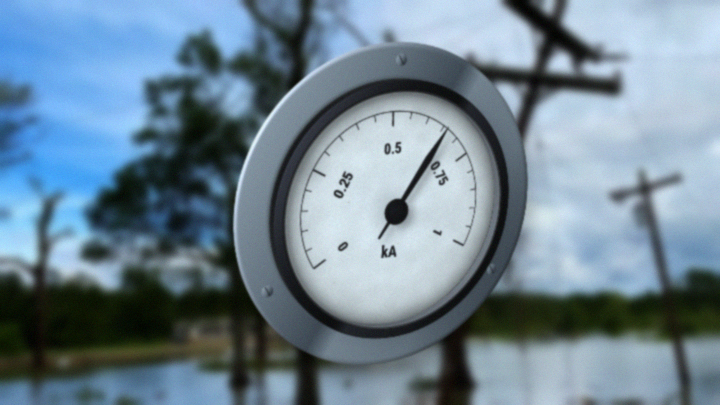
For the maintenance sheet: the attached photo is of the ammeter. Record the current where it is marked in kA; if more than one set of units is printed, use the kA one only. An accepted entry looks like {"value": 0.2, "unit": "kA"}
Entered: {"value": 0.65, "unit": "kA"}
